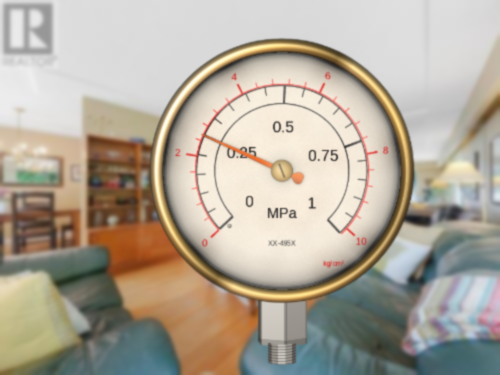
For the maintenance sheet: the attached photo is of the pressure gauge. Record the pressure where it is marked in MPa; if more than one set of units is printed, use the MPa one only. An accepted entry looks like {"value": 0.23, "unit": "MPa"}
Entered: {"value": 0.25, "unit": "MPa"}
